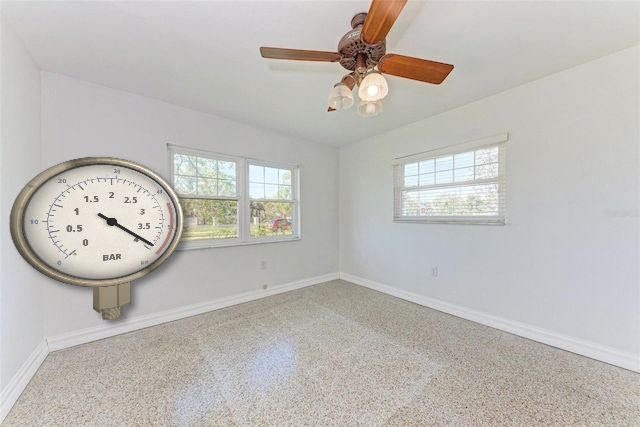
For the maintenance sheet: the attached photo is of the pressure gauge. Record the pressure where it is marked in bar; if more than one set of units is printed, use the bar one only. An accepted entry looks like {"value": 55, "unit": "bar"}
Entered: {"value": 3.9, "unit": "bar"}
